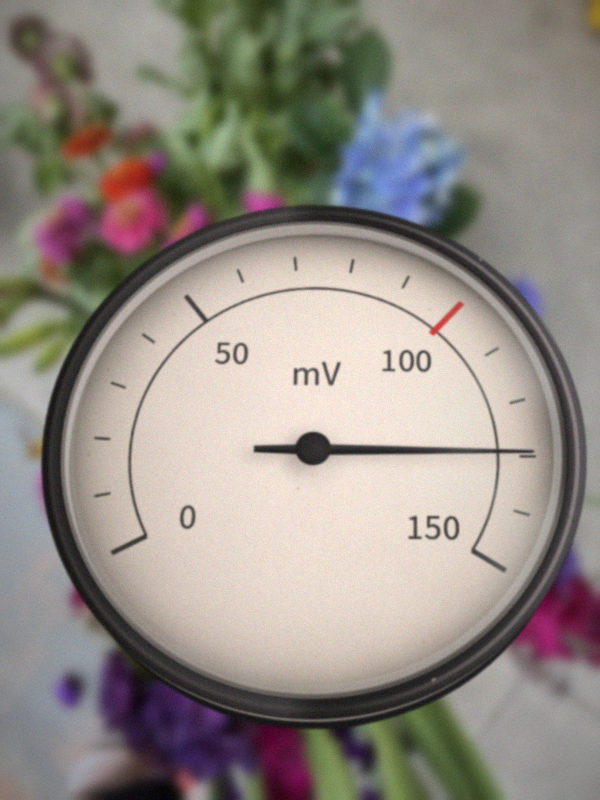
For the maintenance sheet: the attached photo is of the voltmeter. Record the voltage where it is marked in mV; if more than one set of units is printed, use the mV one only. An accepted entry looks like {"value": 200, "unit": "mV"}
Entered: {"value": 130, "unit": "mV"}
